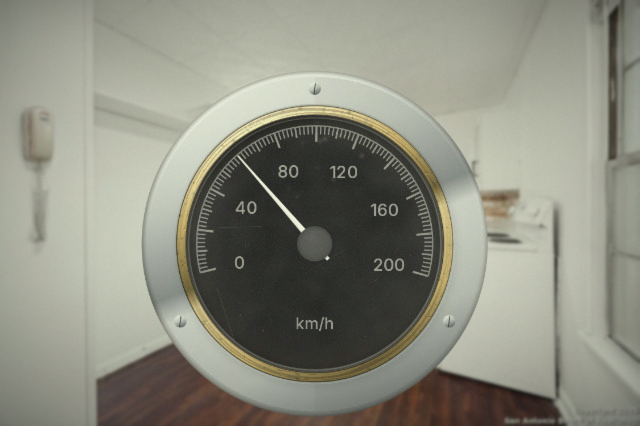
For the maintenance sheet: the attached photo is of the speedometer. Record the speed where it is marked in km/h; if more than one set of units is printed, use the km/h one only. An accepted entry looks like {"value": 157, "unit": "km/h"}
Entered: {"value": 60, "unit": "km/h"}
